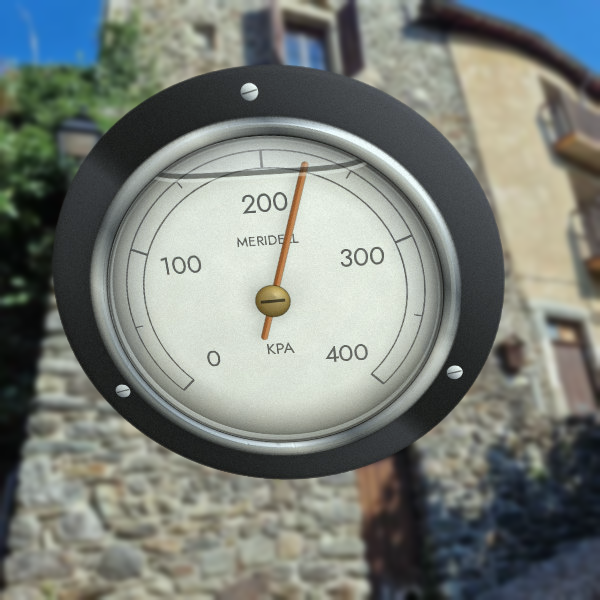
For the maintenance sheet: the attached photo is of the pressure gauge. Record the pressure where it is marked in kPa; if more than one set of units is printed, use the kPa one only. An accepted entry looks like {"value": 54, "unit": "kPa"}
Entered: {"value": 225, "unit": "kPa"}
